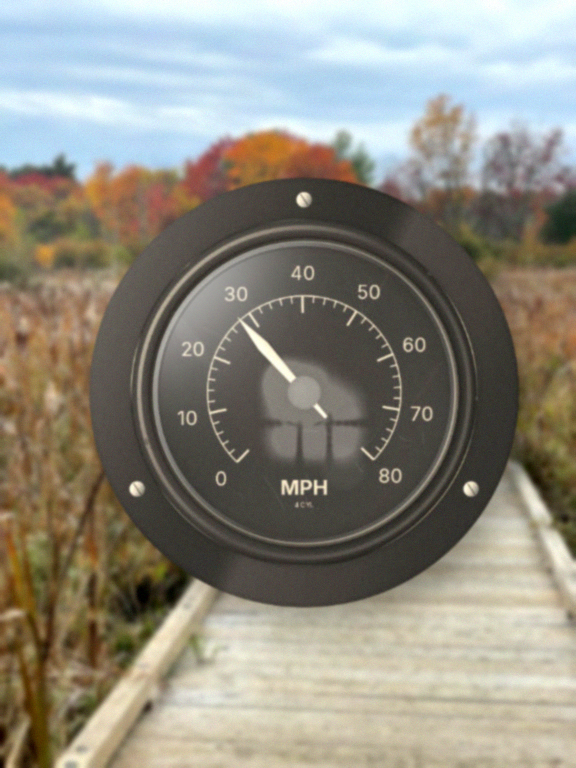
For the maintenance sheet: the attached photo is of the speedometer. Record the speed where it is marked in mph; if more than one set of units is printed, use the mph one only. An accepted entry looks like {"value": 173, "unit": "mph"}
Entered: {"value": 28, "unit": "mph"}
